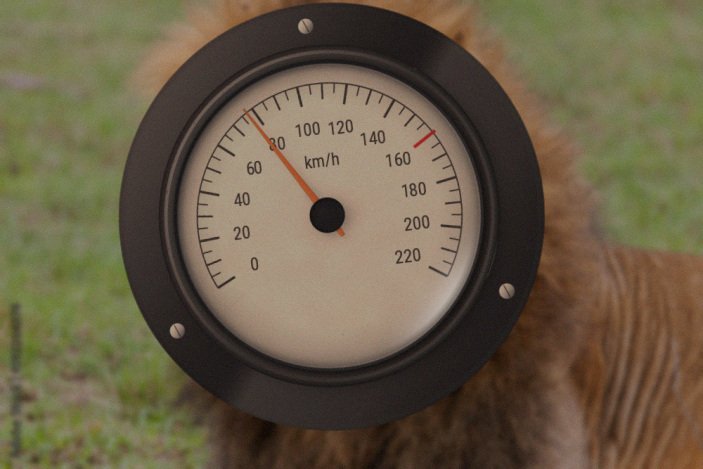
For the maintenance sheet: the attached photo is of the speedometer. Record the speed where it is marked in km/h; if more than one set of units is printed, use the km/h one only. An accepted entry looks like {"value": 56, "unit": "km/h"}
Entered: {"value": 77.5, "unit": "km/h"}
